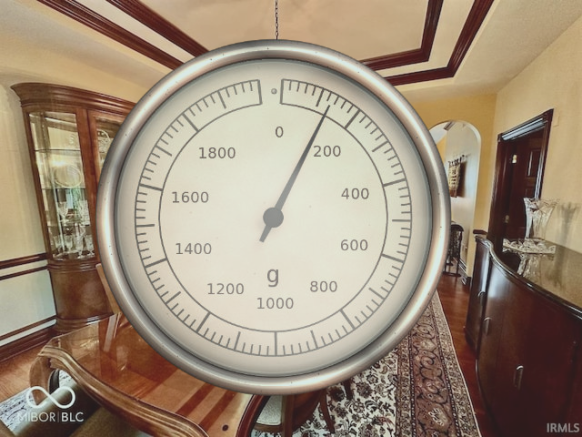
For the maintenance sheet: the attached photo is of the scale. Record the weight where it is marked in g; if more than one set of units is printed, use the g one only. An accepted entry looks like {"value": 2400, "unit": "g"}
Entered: {"value": 130, "unit": "g"}
